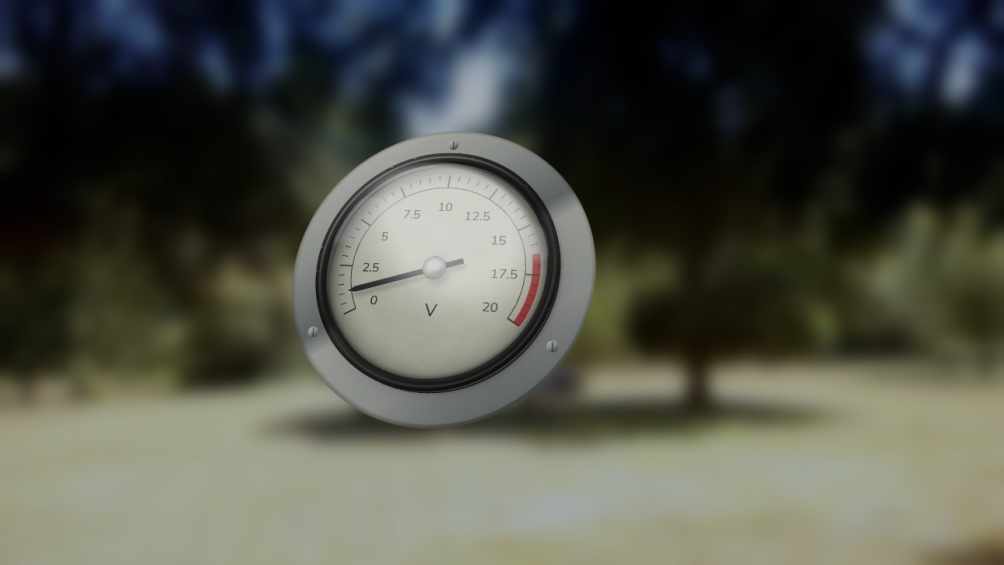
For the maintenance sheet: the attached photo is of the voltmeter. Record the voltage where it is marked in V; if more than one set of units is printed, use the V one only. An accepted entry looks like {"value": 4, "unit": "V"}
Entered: {"value": 1, "unit": "V"}
